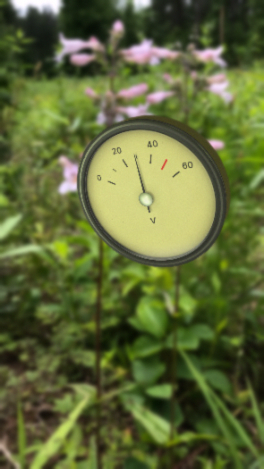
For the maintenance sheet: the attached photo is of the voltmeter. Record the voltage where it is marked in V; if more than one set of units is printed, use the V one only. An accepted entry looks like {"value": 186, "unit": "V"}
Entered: {"value": 30, "unit": "V"}
